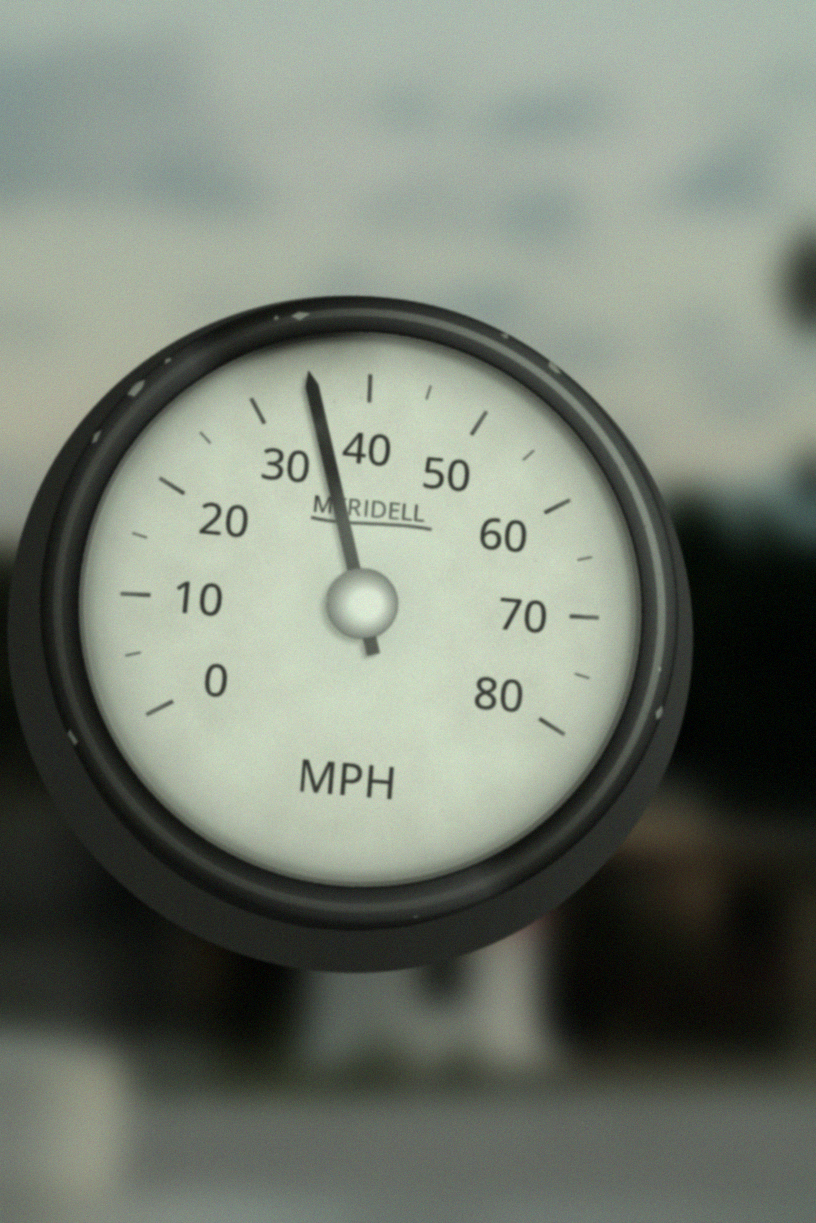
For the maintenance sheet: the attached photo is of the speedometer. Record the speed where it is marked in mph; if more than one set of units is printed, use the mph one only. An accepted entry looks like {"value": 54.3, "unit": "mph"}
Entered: {"value": 35, "unit": "mph"}
